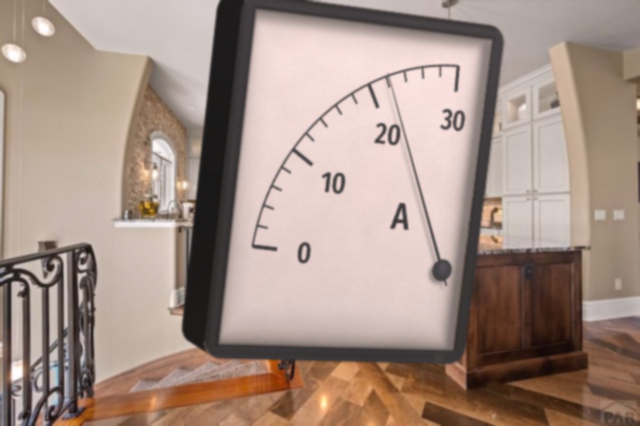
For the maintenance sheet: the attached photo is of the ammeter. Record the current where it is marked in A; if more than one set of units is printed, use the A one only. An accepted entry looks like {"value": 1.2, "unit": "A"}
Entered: {"value": 22, "unit": "A"}
